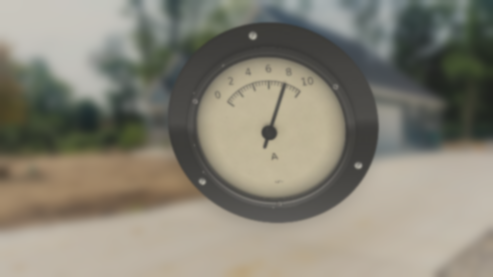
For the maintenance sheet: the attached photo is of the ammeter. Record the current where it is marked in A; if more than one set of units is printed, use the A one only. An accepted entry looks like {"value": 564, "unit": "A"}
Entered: {"value": 8, "unit": "A"}
